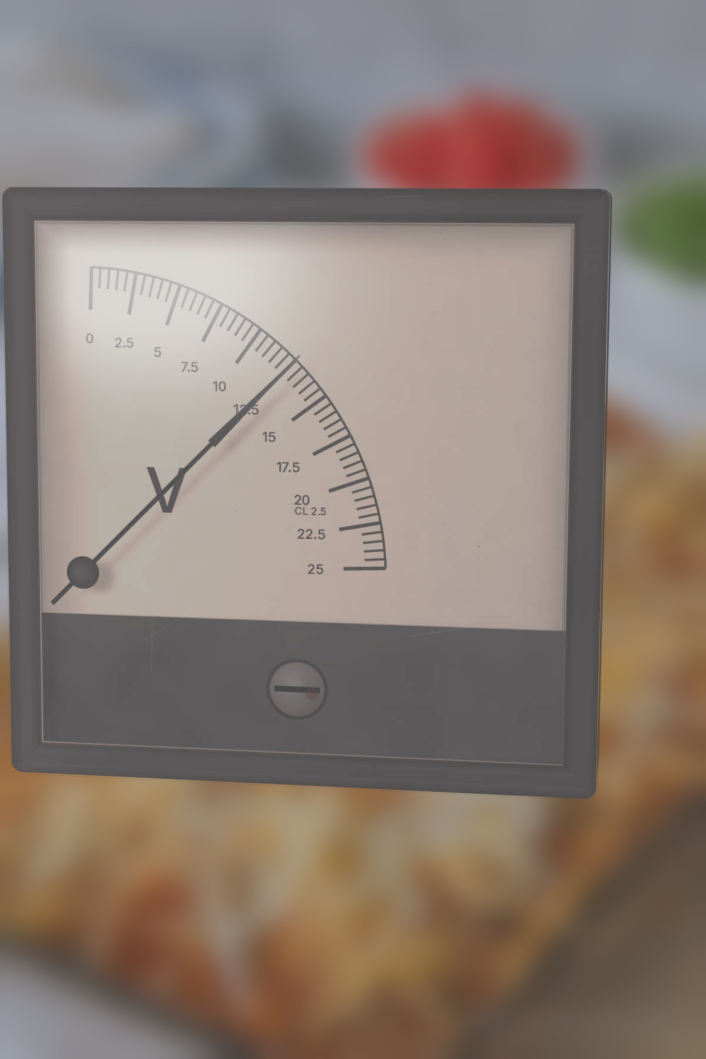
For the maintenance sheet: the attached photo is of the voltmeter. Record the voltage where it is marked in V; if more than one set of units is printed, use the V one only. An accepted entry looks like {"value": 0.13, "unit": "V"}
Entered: {"value": 12.5, "unit": "V"}
